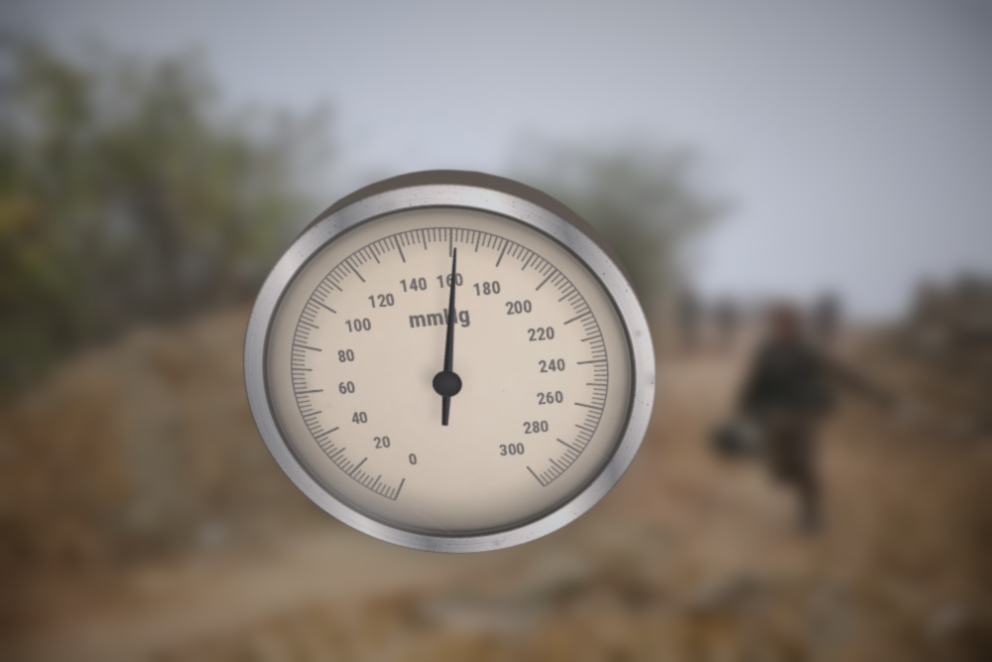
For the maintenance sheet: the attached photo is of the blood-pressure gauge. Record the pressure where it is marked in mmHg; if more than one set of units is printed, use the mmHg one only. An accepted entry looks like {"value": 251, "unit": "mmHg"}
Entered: {"value": 162, "unit": "mmHg"}
